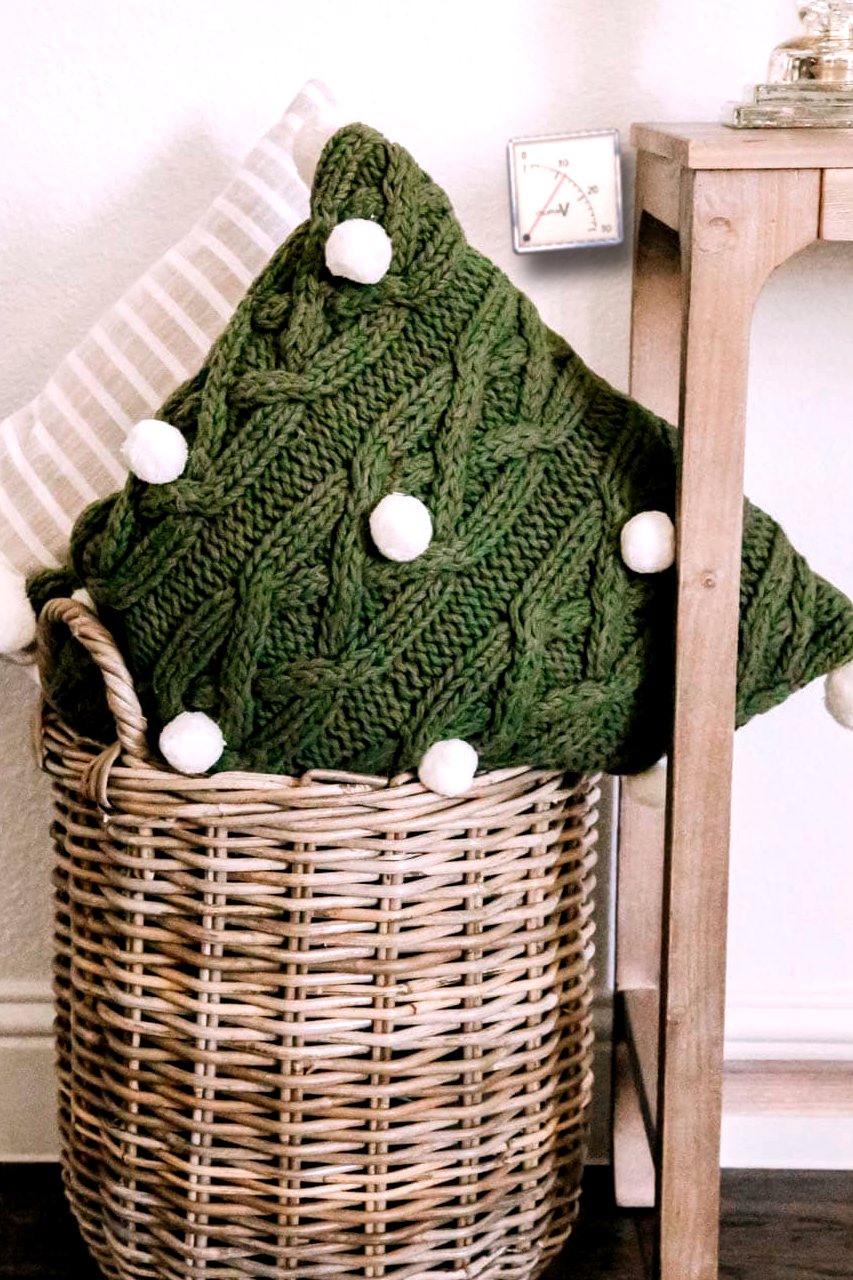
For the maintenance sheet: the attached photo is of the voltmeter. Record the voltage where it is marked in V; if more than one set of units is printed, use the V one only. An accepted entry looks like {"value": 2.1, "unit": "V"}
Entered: {"value": 12, "unit": "V"}
